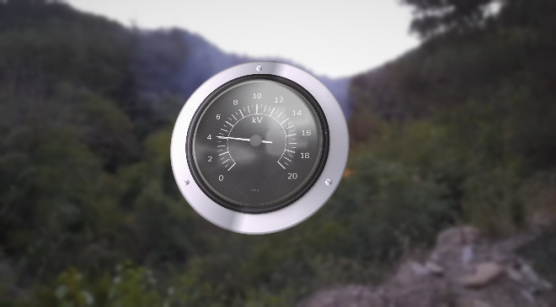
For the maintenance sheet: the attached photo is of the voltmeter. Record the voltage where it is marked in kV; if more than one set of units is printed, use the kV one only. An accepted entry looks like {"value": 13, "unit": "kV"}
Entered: {"value": 4, "unit": "kV"}
